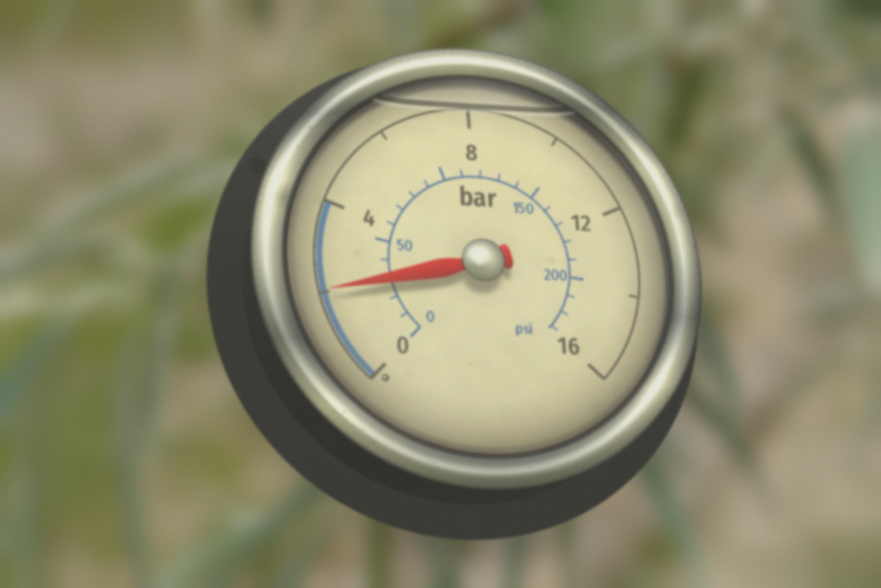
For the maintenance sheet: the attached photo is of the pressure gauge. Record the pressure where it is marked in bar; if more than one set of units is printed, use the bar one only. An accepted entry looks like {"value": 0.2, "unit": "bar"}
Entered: {"value": 2, "unit": "bar"}
